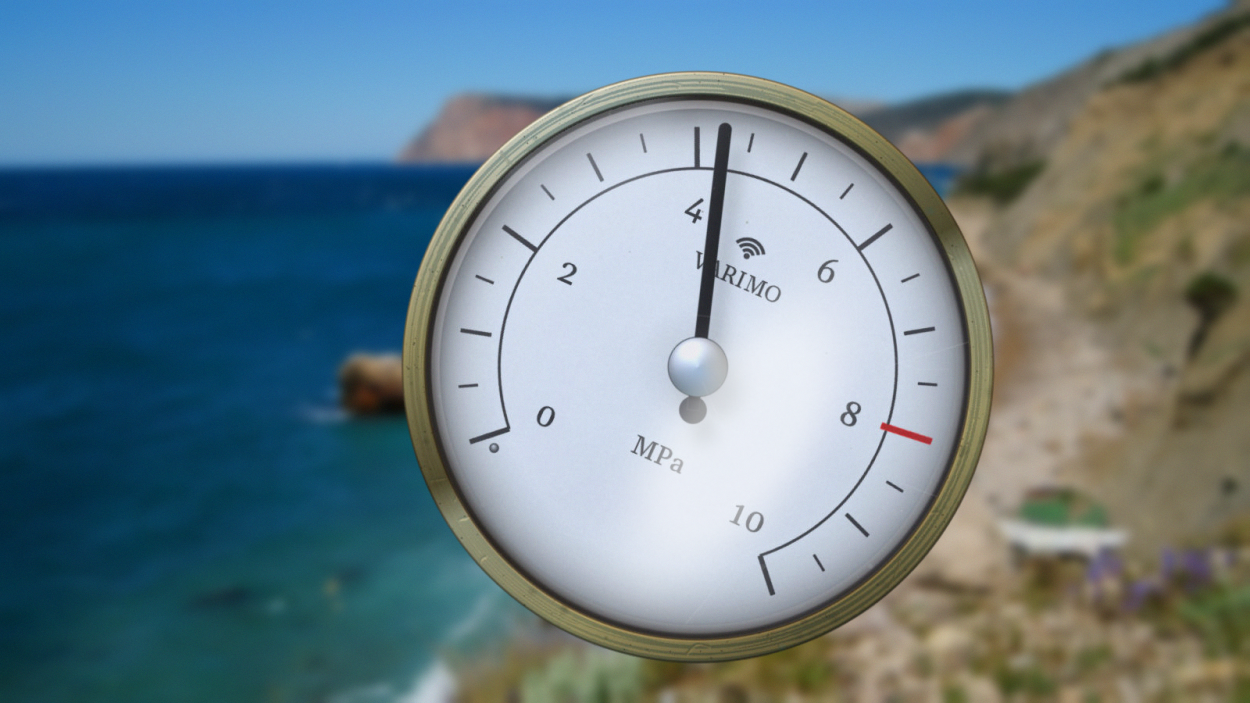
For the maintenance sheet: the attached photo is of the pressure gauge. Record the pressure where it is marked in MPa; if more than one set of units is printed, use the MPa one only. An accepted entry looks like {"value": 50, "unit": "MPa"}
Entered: {"value": 4.25, "unit": "MPa"}
